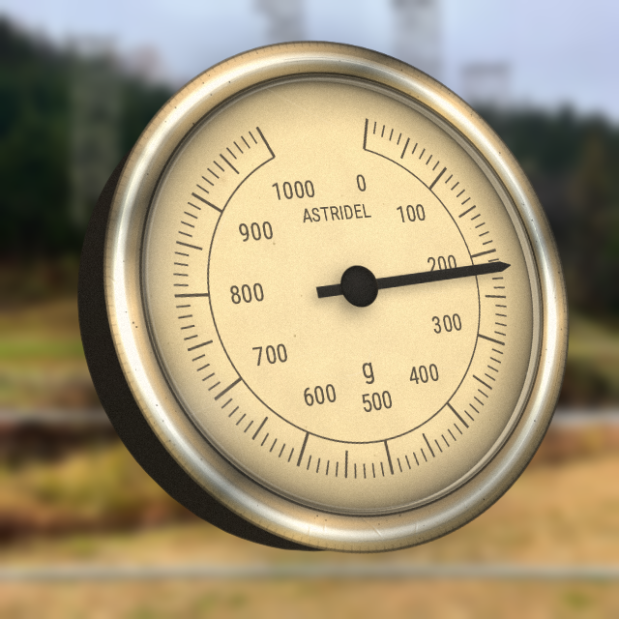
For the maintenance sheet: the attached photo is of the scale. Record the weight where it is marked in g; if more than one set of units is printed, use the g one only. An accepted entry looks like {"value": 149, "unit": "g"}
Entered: {"value": 220, "unit": "g"}
